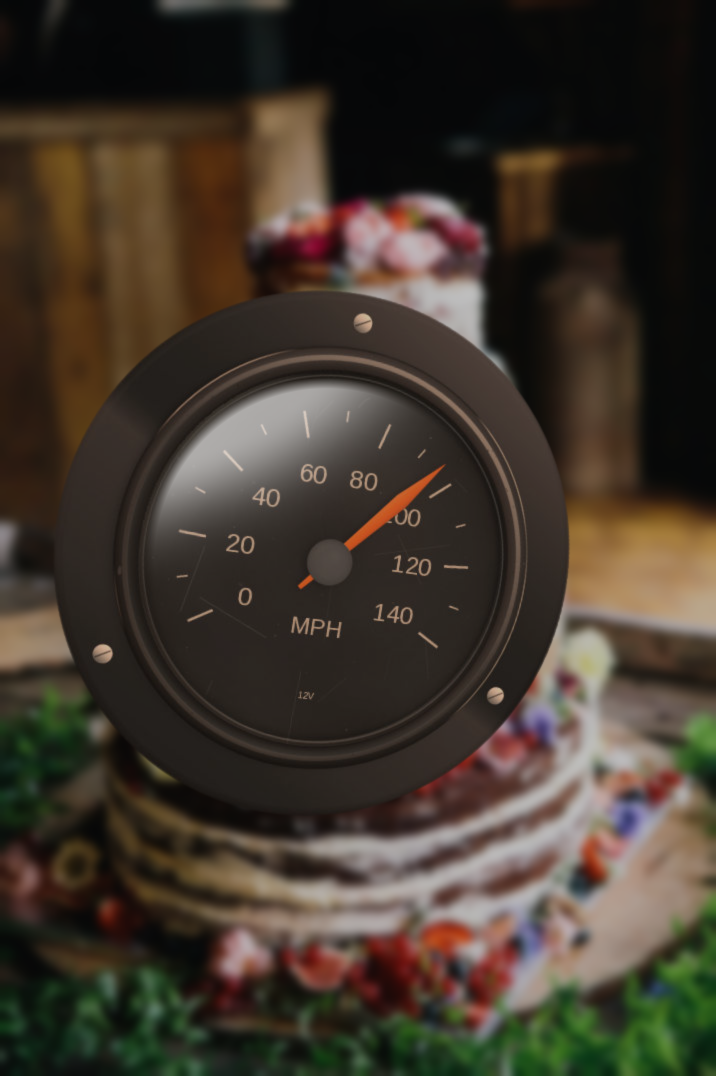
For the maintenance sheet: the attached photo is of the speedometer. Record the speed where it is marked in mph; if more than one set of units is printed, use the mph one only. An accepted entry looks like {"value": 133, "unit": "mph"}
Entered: {"value": 95, "unit": "mph"}
